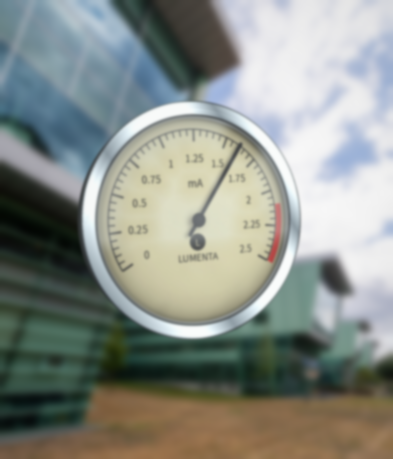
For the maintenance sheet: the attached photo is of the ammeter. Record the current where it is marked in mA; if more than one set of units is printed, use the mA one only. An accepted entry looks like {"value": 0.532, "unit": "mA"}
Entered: {"value": 1.6, "unit": "mA"}
